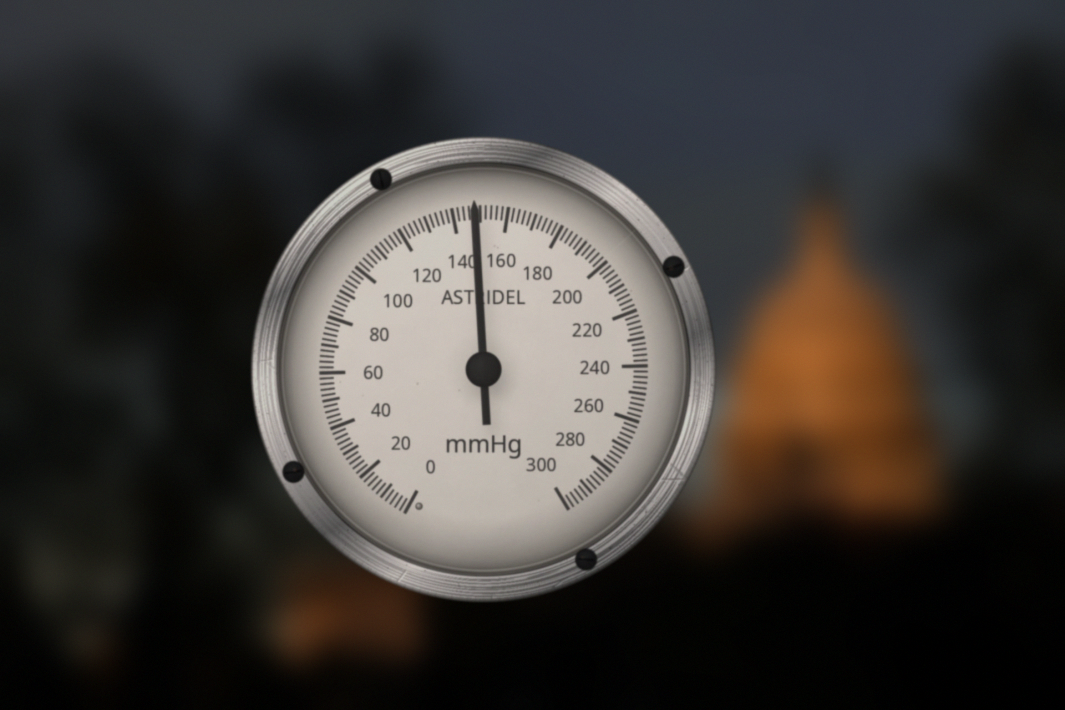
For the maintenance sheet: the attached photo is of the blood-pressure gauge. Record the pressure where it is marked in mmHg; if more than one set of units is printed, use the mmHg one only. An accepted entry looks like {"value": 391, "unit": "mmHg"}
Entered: {"value": 148, "unit": "mmHg"}
